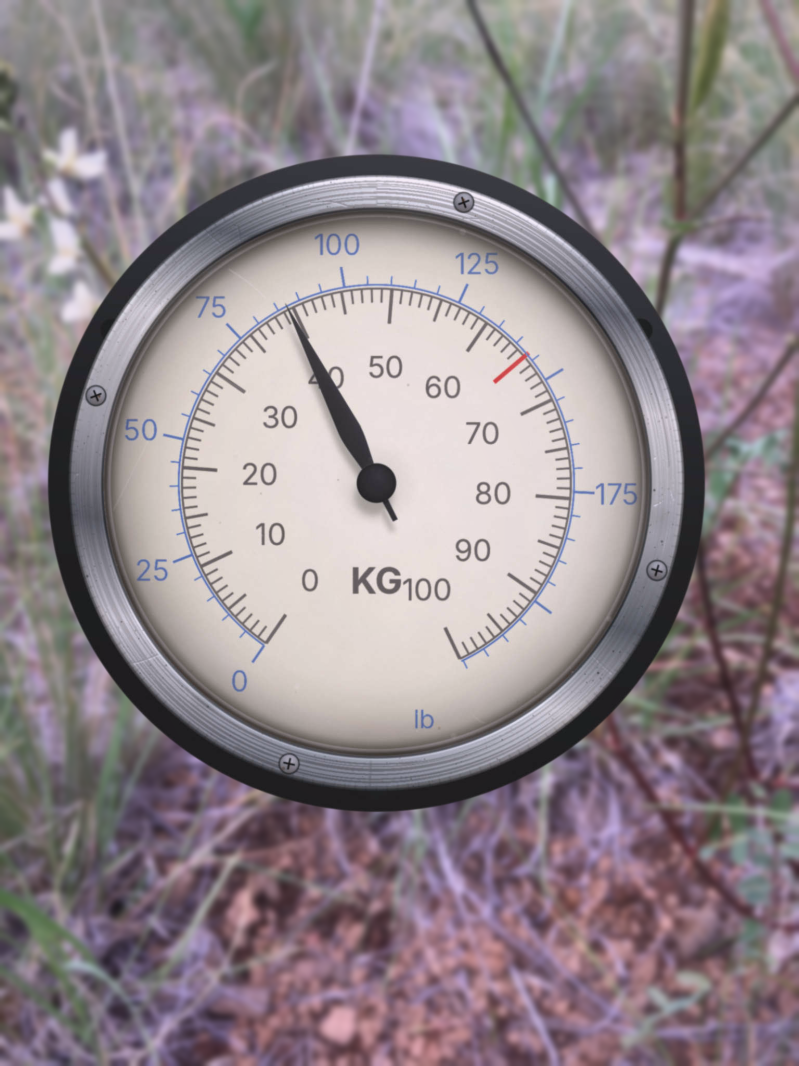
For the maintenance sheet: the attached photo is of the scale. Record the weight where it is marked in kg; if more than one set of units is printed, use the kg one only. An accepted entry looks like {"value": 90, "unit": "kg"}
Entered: {"value": 39.5, "unit": "kg"}
